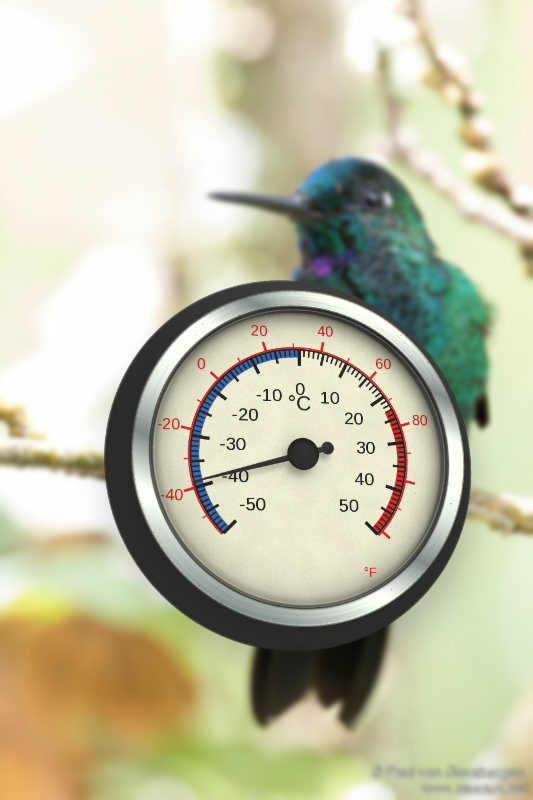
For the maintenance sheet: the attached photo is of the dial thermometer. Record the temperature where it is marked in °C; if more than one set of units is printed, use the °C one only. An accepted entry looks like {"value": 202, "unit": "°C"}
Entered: {"value": -39, "unit": "°C"}
